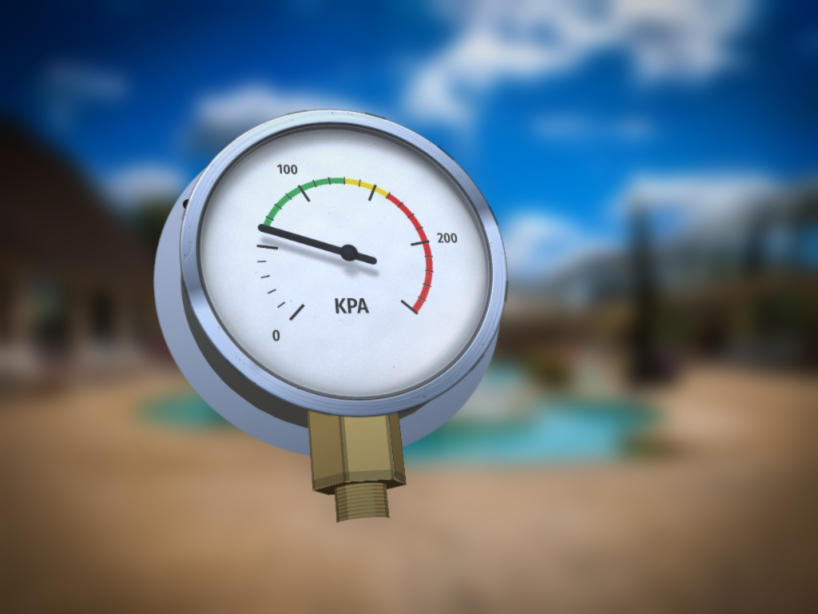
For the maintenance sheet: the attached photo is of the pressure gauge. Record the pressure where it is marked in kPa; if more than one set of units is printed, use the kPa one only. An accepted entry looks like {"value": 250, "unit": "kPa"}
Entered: {"value": 60, "unit": "kPa"}
